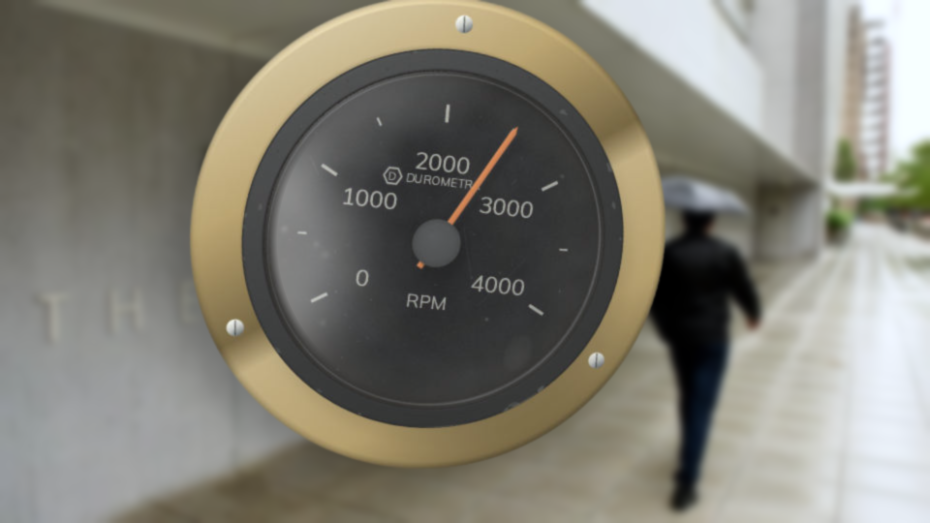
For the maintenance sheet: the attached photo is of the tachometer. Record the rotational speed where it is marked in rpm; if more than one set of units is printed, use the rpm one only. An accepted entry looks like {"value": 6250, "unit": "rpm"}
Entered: {"value": 2500, "unit": "rpm"}
